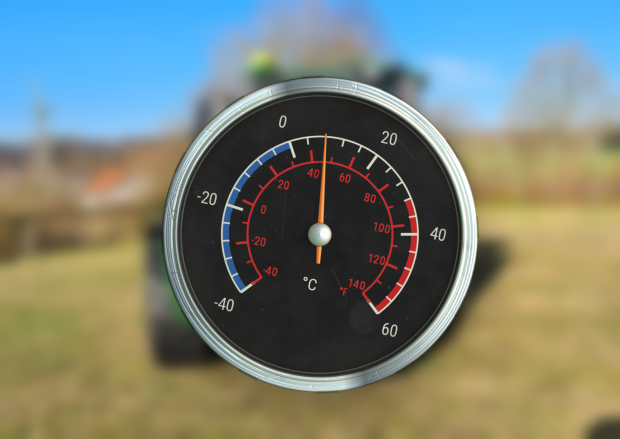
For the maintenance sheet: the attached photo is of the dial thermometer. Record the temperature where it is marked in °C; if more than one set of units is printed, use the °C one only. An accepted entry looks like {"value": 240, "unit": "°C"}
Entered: {"value": 8, "unit": "°C"}
